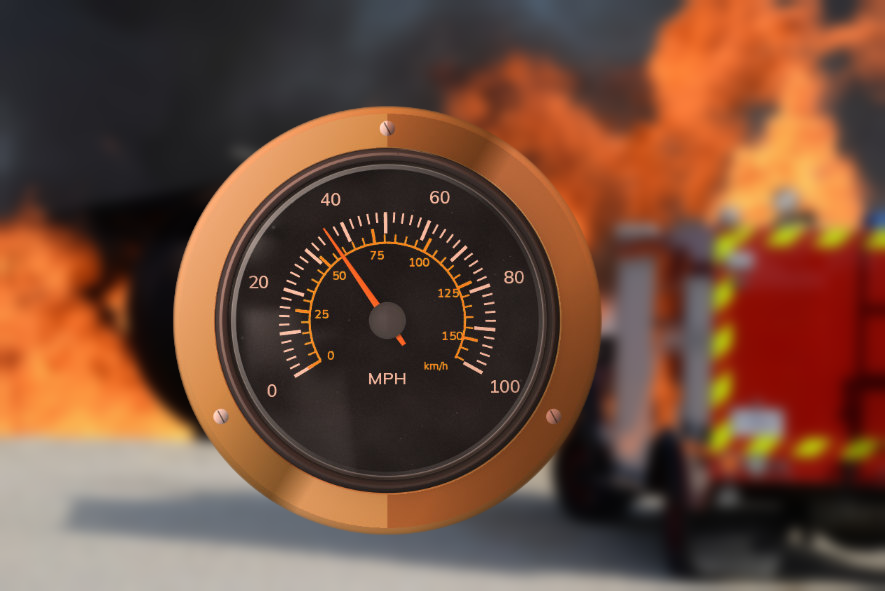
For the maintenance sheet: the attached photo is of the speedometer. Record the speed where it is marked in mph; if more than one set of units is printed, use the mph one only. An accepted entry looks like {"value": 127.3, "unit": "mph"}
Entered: {"value": 36, "unit": "mph"}
